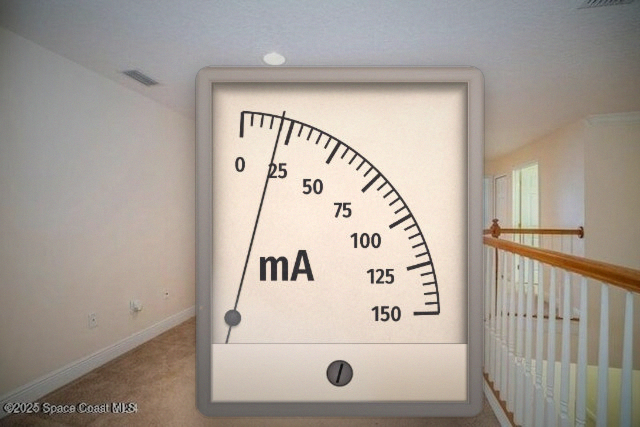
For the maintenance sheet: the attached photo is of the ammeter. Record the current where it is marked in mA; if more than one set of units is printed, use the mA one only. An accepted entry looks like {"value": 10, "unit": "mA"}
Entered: {"value": 20, "unit": "mA"}
